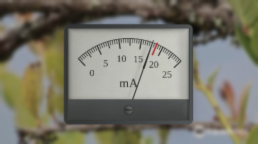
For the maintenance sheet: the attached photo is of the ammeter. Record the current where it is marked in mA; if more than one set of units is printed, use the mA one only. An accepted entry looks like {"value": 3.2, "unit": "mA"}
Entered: {"value": 17.5, "unit": "mA"}
